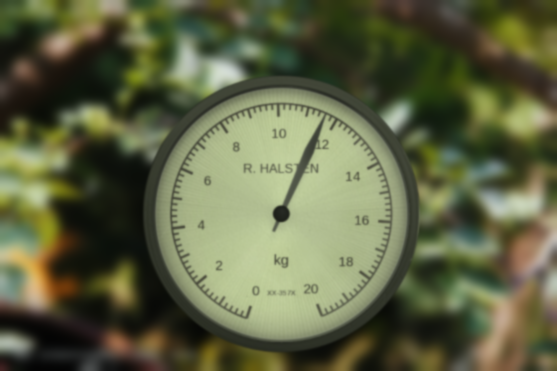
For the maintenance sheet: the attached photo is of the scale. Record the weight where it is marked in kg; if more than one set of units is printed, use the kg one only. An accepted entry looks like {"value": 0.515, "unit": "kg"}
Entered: {"value": 11.6, "unit": "kg"}
